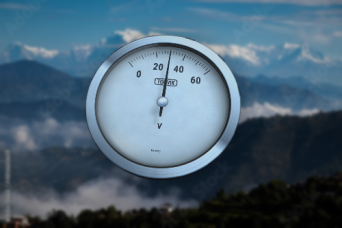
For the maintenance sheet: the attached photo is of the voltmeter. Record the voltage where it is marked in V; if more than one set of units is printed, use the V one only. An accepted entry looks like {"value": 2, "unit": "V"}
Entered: {"value": 30, "unit": "V"}
